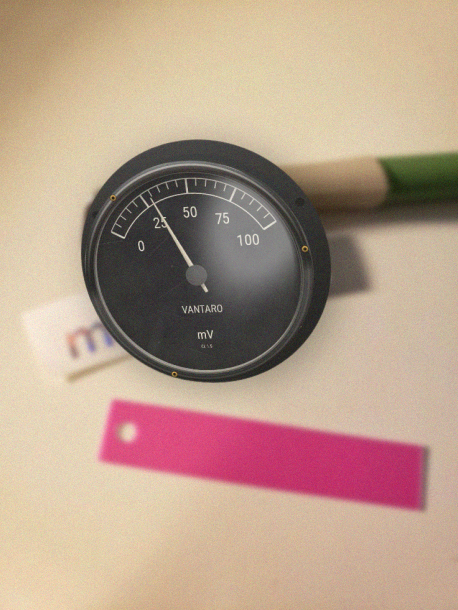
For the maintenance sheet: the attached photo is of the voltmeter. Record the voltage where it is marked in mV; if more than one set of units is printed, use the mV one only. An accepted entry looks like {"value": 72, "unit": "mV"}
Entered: {"value": 30, "unit": "mV"}
